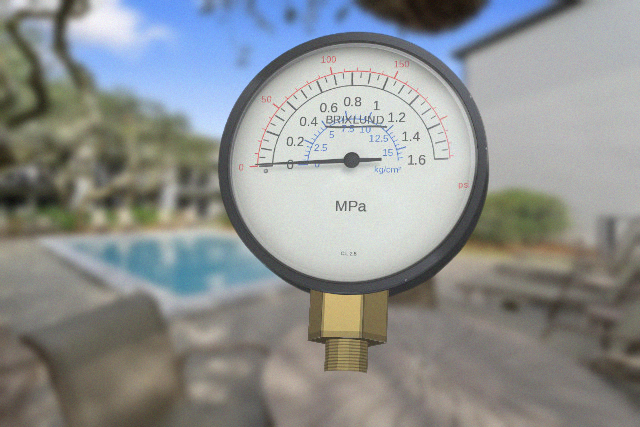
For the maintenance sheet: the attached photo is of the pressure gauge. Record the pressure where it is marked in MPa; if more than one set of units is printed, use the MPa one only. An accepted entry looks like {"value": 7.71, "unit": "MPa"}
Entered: {"value": 0, "unit": "MPa"}
